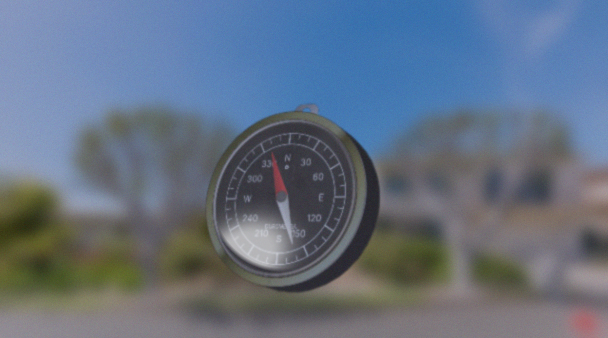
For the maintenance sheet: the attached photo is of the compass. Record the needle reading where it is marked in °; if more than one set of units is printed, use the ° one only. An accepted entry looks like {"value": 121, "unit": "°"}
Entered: {"value": 340, "unit": "°"}
